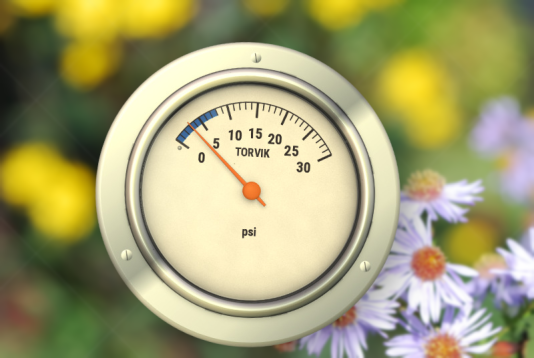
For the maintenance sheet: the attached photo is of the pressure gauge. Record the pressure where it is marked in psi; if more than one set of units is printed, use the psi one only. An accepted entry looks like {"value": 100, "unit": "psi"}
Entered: {"value": 3, "unit": "psi"}
